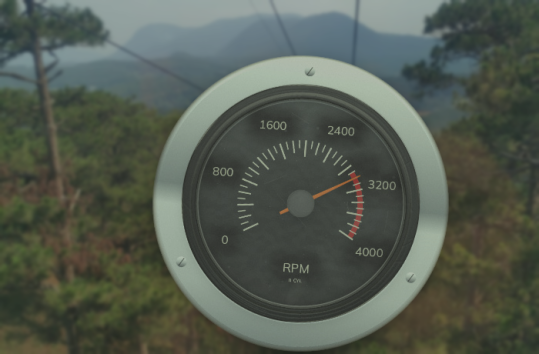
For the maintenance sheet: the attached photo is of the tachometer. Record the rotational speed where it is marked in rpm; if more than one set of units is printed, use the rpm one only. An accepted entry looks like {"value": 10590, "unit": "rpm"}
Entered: {"value": 3000, "unit": "rpm"}
